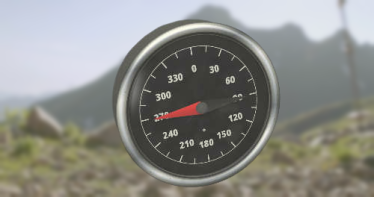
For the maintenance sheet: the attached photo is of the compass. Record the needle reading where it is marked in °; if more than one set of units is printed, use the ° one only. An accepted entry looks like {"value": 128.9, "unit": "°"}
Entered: {"value": 270, "unit": "°"}
